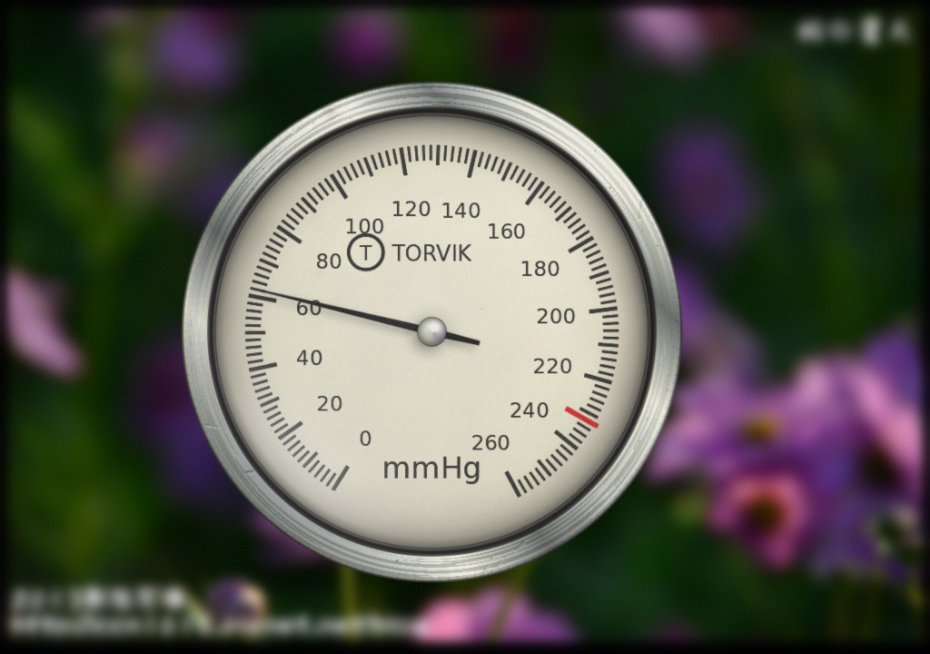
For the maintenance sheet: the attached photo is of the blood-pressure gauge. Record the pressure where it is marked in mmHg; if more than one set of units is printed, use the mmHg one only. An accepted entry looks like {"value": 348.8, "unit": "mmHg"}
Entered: {"value": 62, "unit": "mmHg"}
